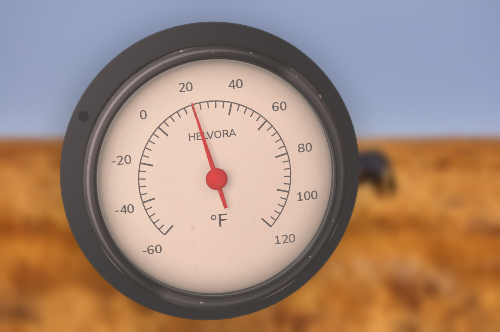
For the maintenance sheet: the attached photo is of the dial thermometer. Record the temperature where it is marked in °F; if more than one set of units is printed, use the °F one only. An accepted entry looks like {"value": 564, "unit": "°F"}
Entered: {"value": 20, "unit": "°F"}
